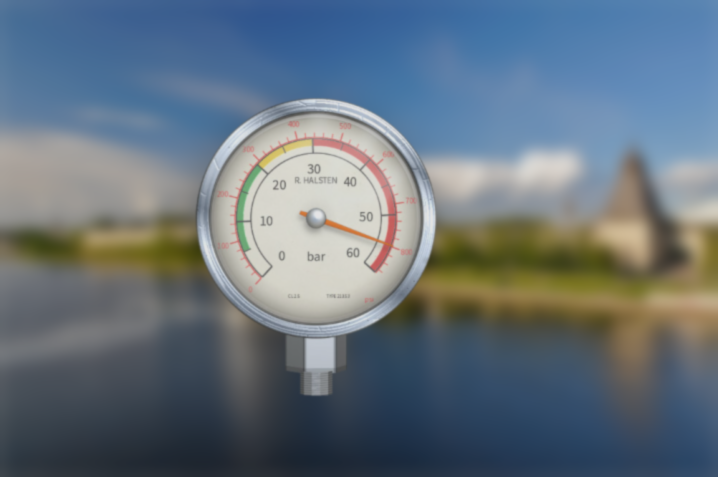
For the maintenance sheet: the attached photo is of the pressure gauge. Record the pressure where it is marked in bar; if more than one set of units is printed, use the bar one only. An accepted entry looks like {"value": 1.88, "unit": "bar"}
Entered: {"value": 55, "unit": "bar"}
